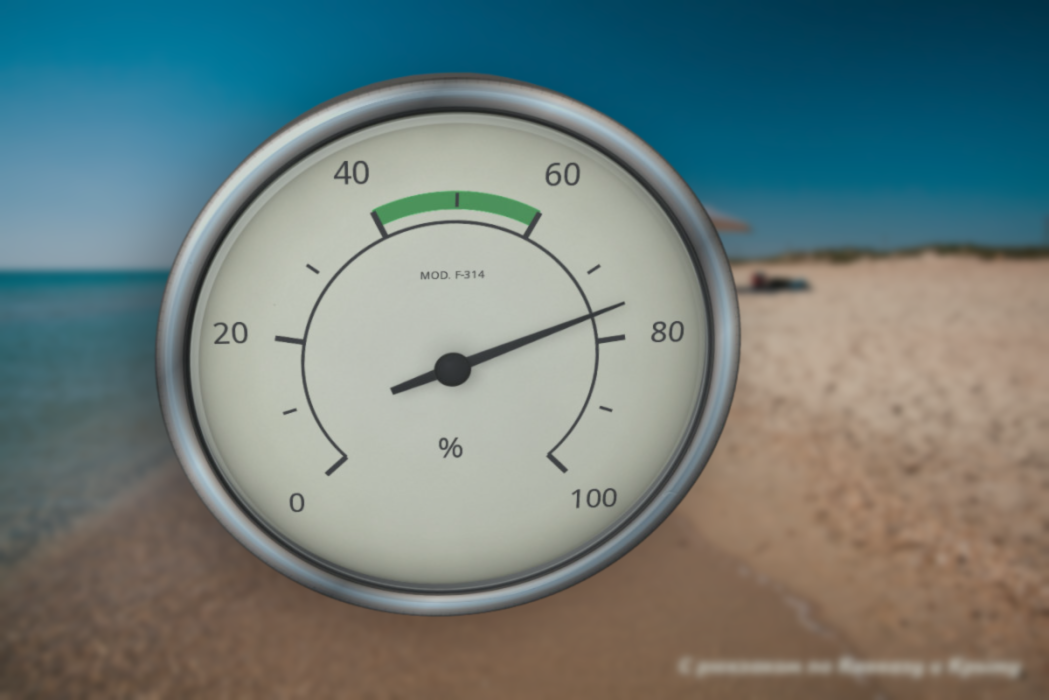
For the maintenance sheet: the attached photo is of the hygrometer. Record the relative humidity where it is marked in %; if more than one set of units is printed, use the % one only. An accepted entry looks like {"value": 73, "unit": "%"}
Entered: {"value": 75, "unit": "%"}
